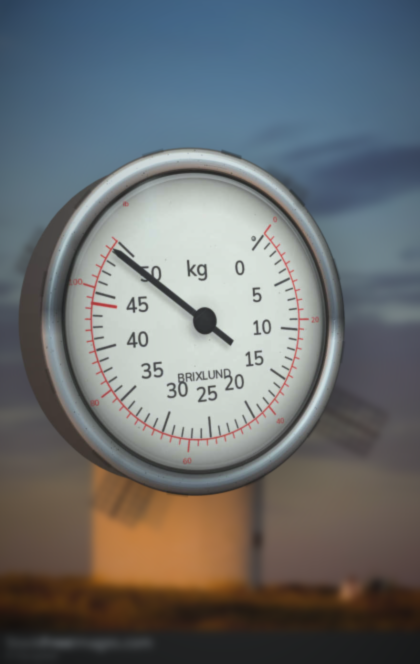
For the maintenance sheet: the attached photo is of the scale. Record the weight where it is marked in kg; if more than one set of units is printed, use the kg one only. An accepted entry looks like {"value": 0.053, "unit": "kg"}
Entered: {"value": 49, "unit": "kg"}
